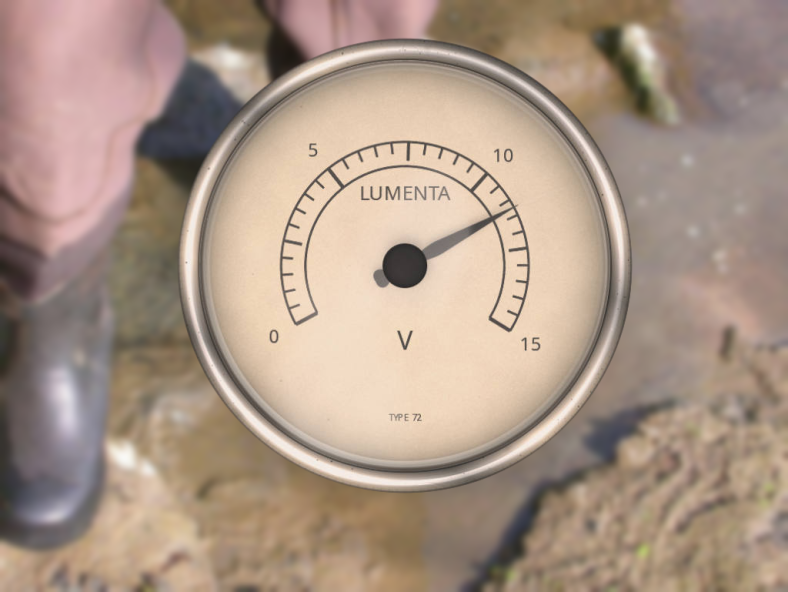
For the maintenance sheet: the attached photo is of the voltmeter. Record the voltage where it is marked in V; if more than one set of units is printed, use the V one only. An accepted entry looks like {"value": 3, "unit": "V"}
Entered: {"value": 11.25, "unit": "V"}
